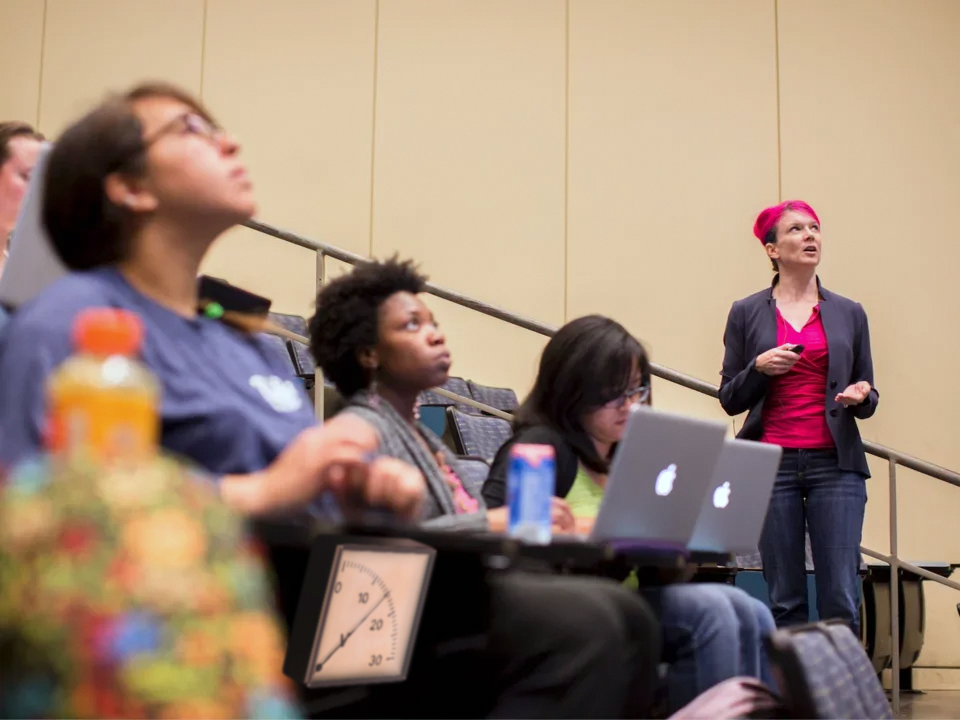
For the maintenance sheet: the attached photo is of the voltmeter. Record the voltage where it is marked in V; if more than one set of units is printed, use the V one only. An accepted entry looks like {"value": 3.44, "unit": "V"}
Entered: {"value": 15, "unit": "V"}
